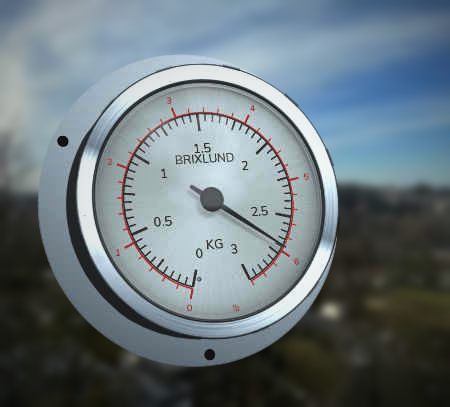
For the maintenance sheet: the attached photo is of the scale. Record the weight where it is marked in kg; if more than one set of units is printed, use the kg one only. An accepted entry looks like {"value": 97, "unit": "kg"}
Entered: {"value": 2.7, "unit": "kg"}
